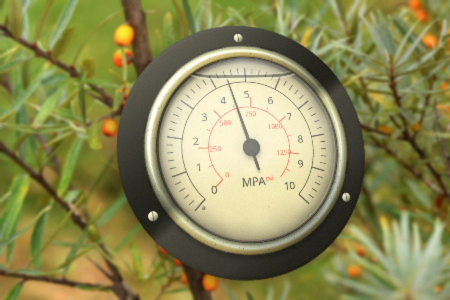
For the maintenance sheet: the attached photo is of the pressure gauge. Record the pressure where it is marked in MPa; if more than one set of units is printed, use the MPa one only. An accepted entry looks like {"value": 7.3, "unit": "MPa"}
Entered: {"value": 4.4, "unit": "MPa"}
